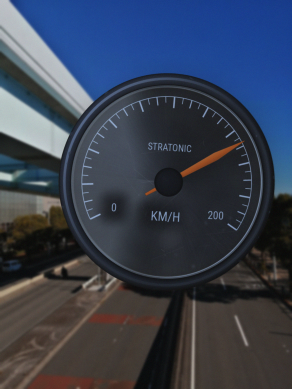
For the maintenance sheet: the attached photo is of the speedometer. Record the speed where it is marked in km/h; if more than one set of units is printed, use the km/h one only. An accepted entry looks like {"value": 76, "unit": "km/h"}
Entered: {"value": 147.5, "unit": "km/h"}
